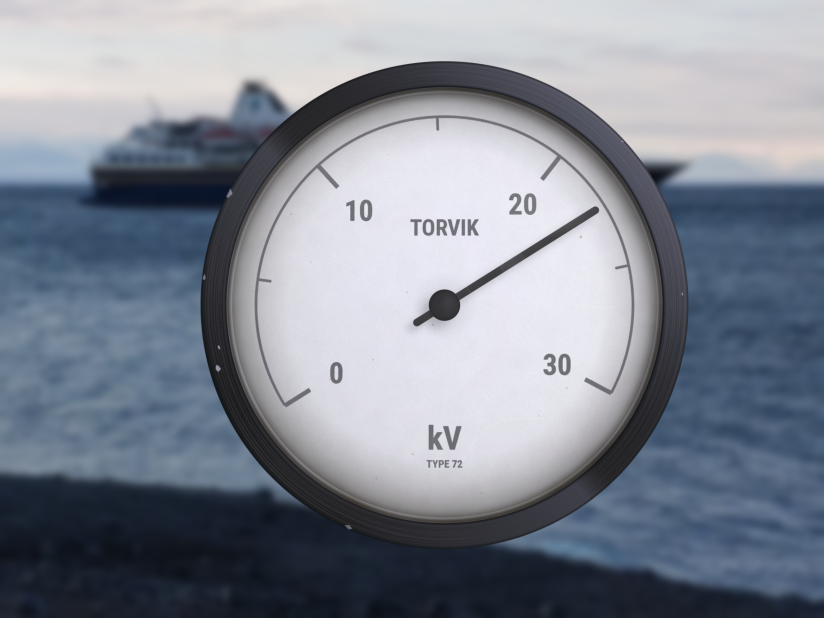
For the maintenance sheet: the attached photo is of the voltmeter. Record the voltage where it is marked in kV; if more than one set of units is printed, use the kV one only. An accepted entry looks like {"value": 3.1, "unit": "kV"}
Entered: {"value": 22.5, "unit": "kV"}
